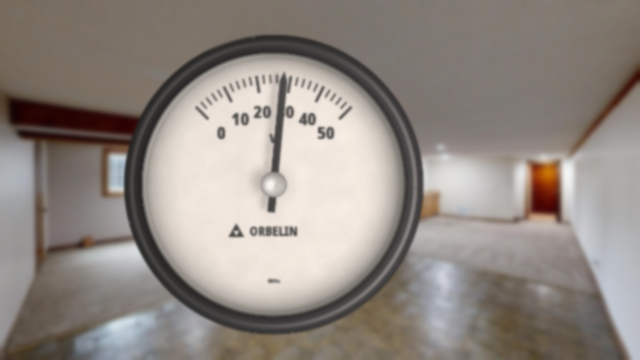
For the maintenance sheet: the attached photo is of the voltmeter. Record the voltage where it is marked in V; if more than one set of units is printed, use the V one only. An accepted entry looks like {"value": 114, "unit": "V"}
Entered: {"value": 28, "unit": "V"}
